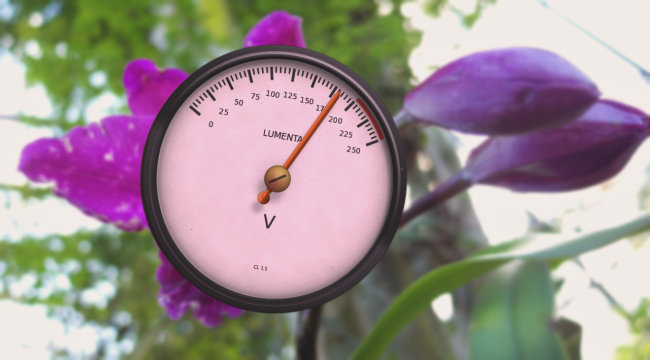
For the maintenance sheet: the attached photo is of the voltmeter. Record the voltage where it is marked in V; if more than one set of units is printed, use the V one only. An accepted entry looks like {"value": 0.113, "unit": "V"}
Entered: {"value": 180, "unit": "V"}
